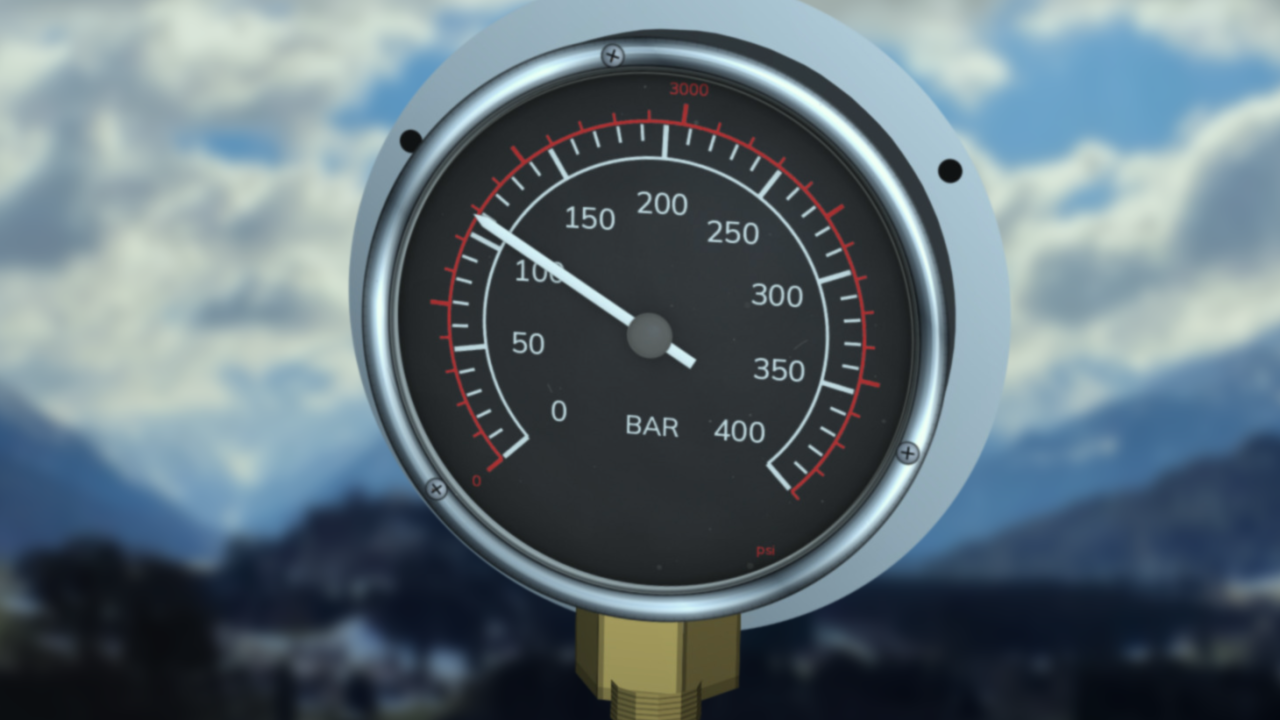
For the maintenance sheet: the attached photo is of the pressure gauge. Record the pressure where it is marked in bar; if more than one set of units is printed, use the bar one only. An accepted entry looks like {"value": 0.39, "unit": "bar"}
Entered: {"value": 110, "unit": "bar"}
